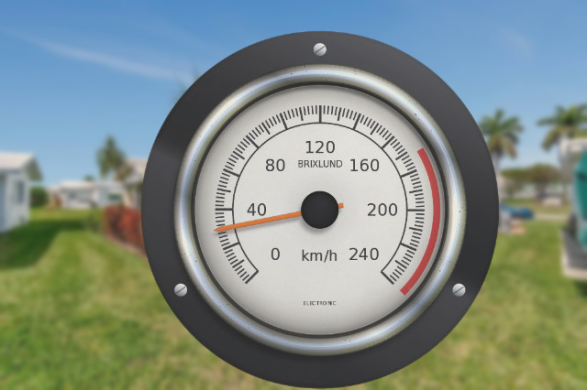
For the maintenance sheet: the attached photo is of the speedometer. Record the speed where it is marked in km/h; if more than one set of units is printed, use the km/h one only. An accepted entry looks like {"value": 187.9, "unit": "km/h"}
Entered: {"value": 30, "unit": "km/h"}
